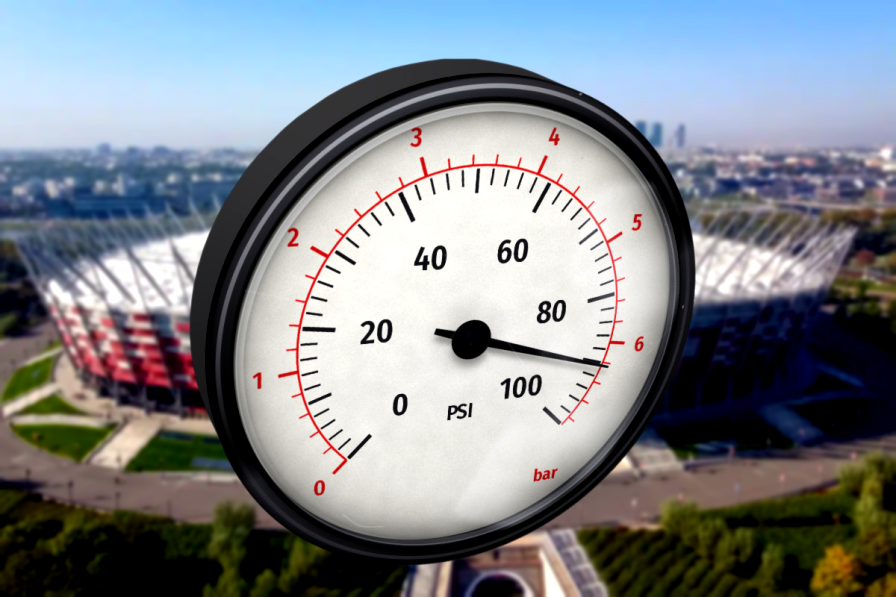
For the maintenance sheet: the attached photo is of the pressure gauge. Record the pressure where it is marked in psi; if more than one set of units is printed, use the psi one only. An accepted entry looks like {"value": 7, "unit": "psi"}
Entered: {"value": 90, "unit": "psi"}
